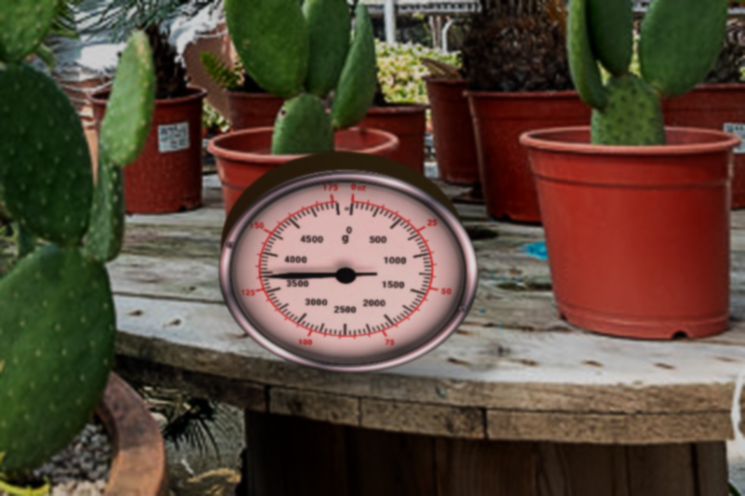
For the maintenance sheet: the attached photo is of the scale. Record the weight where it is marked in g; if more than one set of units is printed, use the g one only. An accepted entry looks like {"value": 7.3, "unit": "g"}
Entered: {"value": 3750, "unit": "g"}
